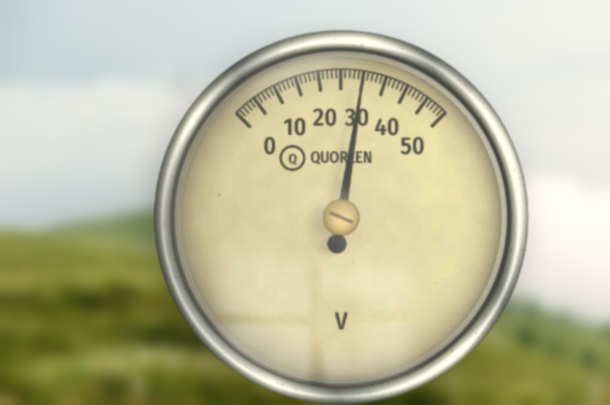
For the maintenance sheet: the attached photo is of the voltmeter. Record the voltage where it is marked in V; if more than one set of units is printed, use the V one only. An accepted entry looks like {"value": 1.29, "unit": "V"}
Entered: {"value": 30, "unit": "V"}
